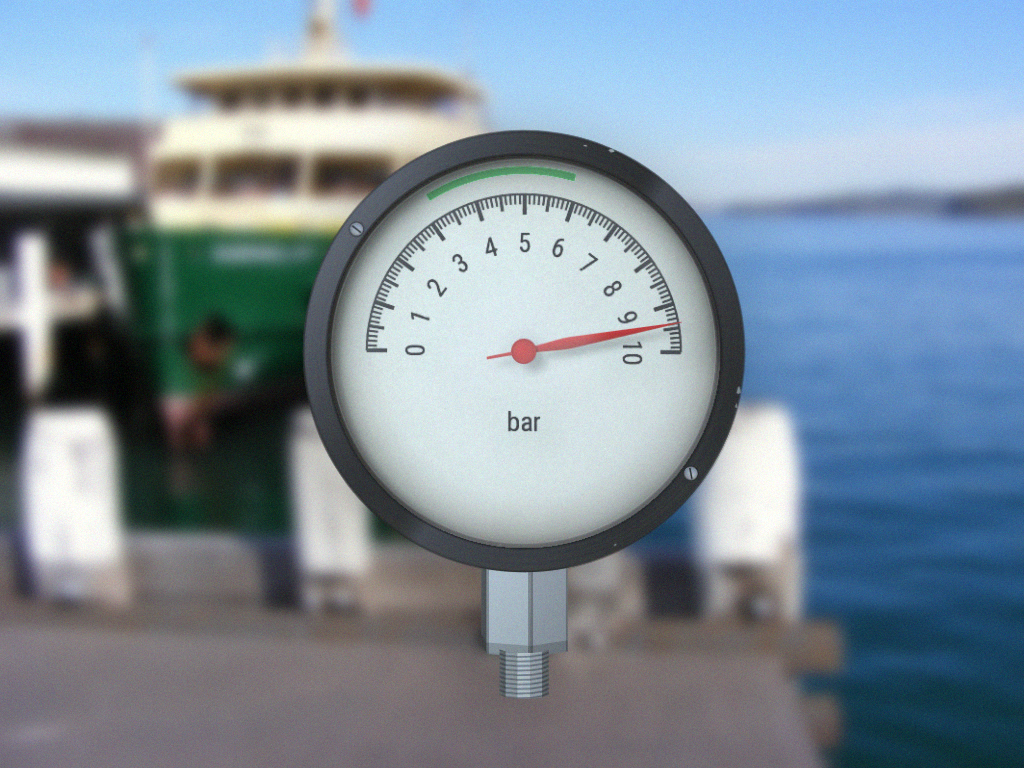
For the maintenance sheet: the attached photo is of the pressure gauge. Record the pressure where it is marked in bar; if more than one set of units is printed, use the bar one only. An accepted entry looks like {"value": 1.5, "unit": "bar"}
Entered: {"value": 9.4, "unit": "bar"}
